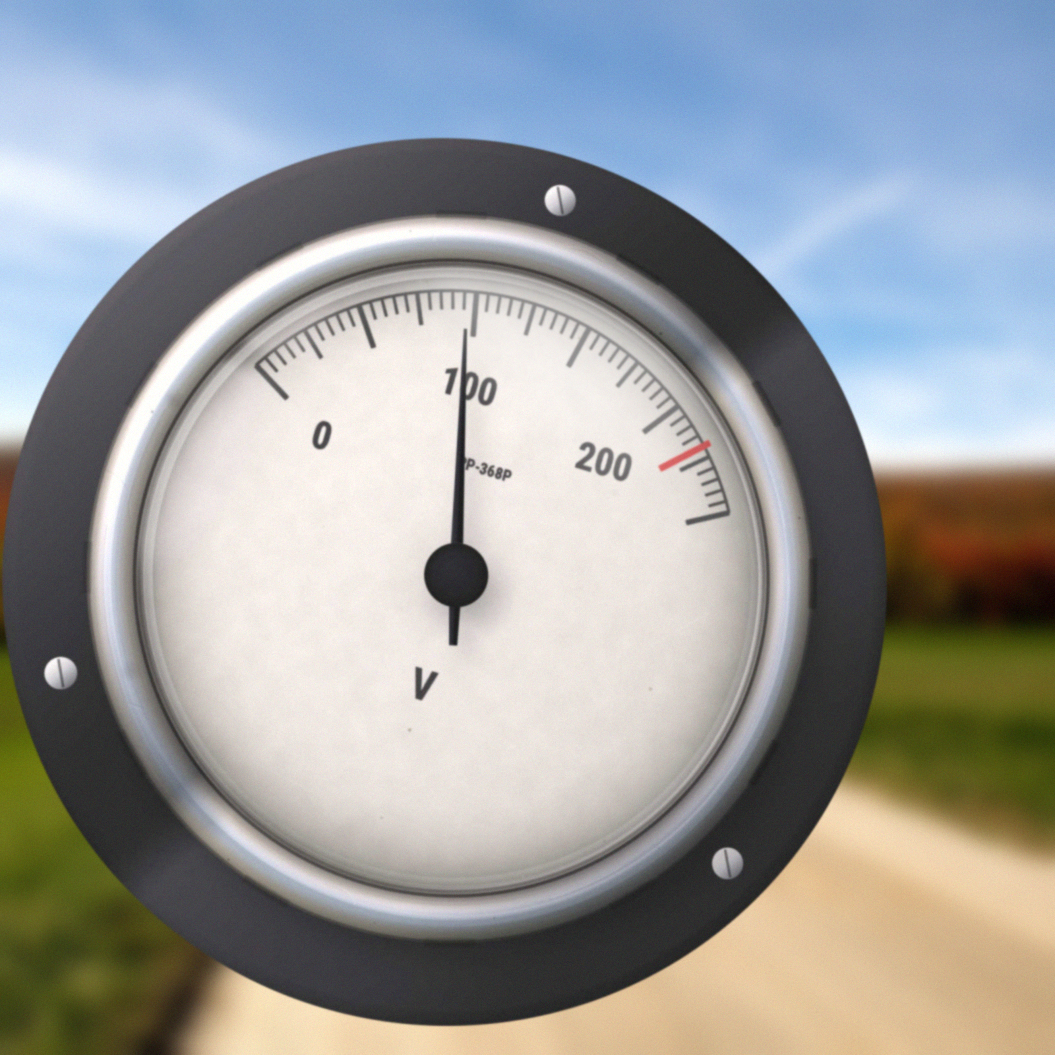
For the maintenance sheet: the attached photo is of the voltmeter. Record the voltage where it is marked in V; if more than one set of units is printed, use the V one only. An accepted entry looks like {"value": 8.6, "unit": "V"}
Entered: {"value": 95, "unit": "V"}
